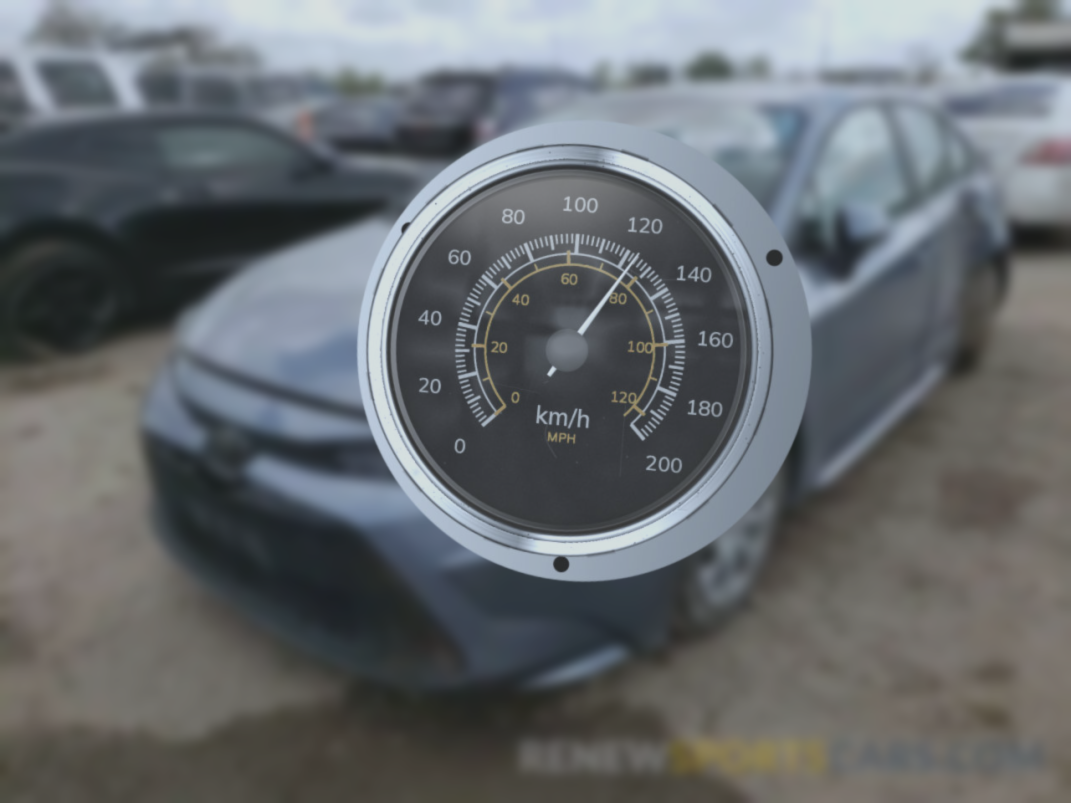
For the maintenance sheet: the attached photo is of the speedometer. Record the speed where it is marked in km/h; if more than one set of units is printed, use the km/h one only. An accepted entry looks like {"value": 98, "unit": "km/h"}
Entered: {"value": 124, "unit": "km/h"}
